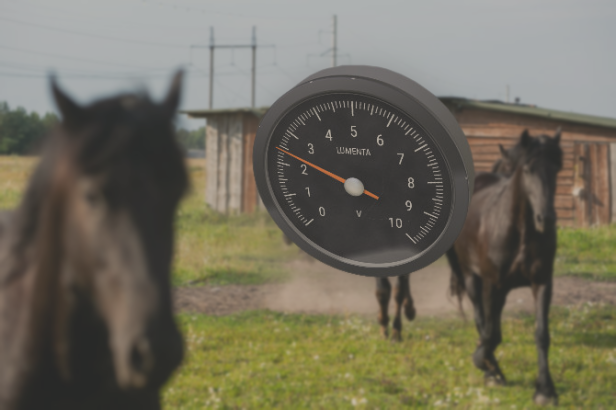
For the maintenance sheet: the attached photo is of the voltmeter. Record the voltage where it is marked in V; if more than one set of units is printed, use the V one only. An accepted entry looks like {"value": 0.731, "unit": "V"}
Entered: {"value": 2.5, "unit": "V"}
